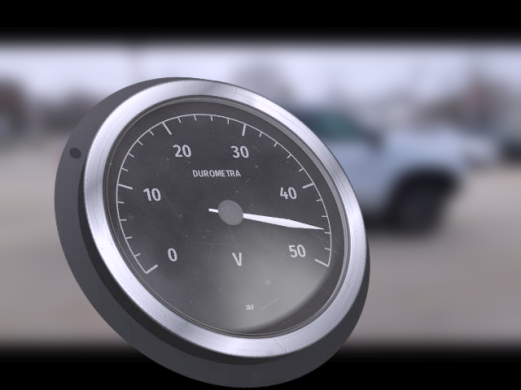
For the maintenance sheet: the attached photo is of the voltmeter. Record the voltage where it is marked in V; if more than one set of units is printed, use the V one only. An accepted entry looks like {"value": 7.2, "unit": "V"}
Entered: {"value": 46, "unit": "V"}
